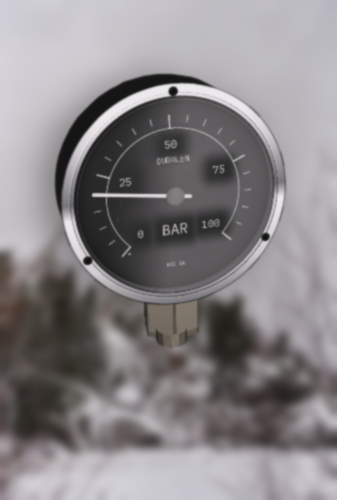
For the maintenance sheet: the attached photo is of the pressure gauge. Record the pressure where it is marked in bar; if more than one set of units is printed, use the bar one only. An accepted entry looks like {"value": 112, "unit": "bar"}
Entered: {"value": 20, "unit": "bar"}
